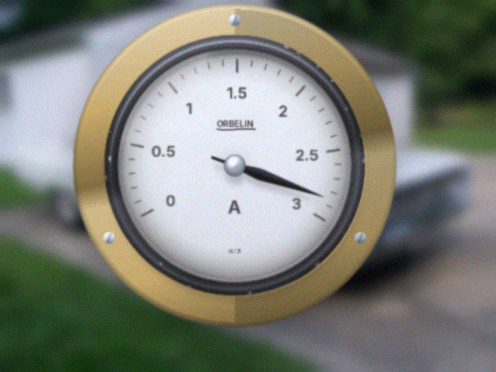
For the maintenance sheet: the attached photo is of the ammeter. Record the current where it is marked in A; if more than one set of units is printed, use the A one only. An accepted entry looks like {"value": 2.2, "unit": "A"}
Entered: {"value": 2.85, "unit": "A"}
